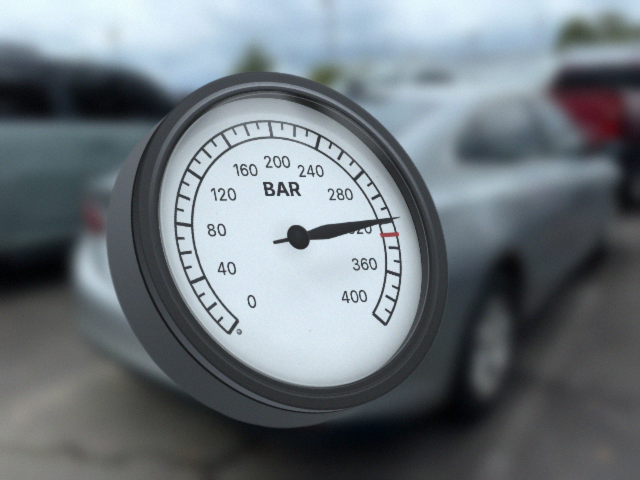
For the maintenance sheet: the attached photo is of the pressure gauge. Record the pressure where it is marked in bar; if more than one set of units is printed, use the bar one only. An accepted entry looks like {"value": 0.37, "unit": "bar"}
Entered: {"value": 320, "unit": "bar"}
